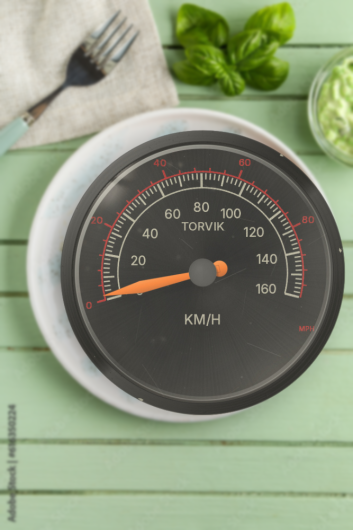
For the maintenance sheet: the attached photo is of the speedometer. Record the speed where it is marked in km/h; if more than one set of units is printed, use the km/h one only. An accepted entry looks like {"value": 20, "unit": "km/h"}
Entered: {"value": 2, "unit": "km/h"}
